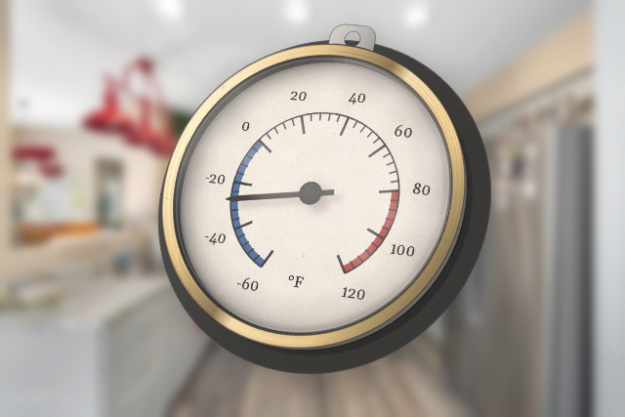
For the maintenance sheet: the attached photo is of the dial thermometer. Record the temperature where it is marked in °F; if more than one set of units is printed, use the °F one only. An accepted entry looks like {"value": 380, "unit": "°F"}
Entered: {"value": -28, "unit": "°F"}
